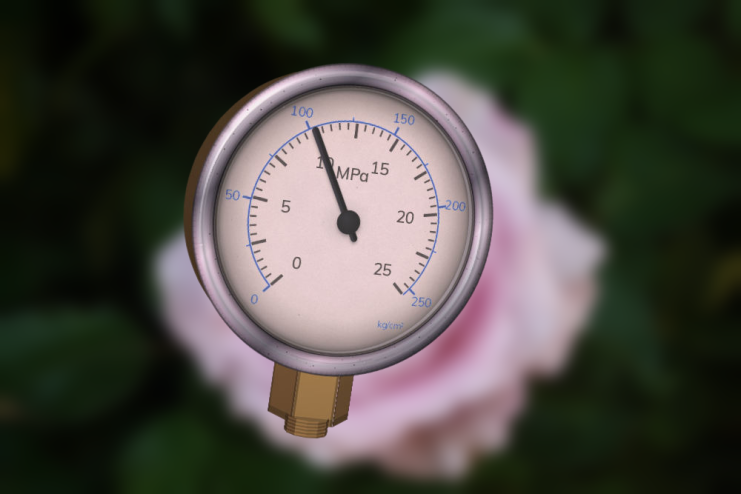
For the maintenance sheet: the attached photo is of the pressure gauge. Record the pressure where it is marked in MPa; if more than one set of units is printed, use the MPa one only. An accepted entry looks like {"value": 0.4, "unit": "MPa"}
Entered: {"value": 10, "unit": "MPa"}
